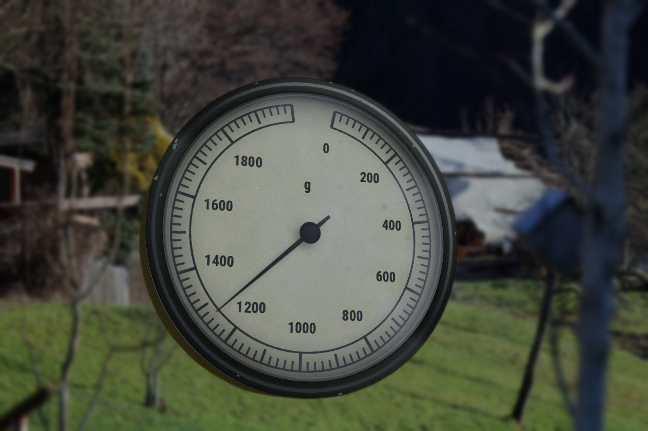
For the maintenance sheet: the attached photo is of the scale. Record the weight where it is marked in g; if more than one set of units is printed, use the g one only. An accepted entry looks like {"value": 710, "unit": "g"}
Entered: {"value": 1270, "unit": "g"}
